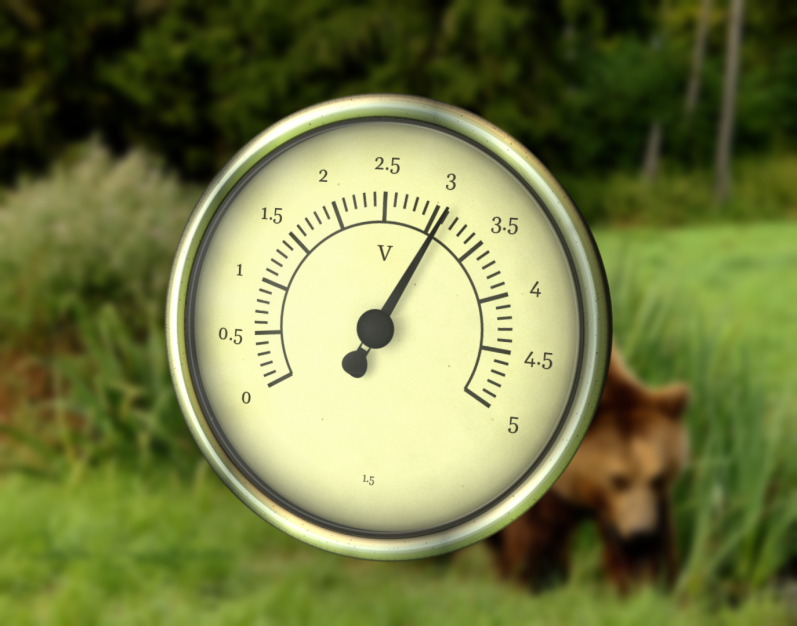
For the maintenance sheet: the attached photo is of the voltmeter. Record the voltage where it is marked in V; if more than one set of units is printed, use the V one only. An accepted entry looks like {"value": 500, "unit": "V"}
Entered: {"value": 3.1, "unit": "V"}
